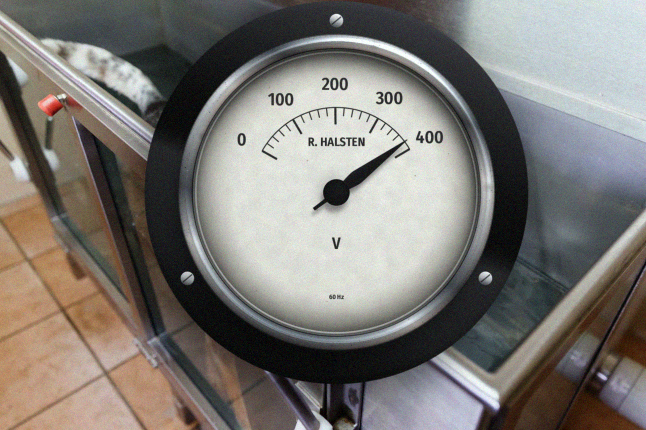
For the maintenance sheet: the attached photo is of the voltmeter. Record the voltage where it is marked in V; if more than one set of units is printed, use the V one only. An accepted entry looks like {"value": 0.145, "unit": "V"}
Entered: {"value": 380, "unit": "V"}
